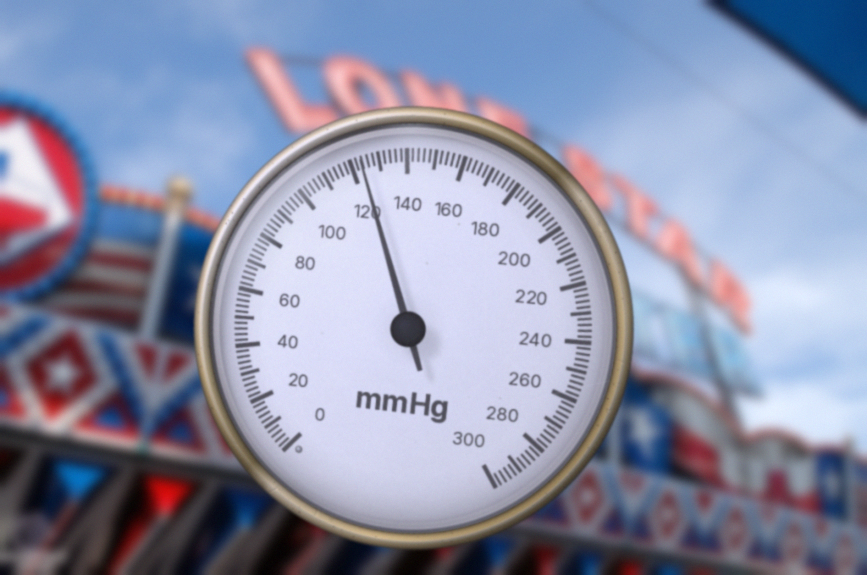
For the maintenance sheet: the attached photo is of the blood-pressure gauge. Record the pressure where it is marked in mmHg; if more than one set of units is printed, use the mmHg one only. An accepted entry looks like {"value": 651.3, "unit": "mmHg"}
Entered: {"value": 124, "unit": "mmHg"}
